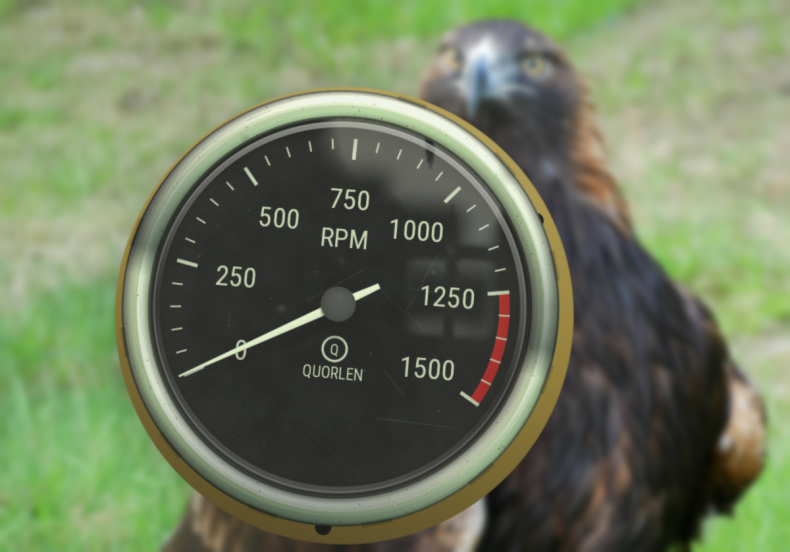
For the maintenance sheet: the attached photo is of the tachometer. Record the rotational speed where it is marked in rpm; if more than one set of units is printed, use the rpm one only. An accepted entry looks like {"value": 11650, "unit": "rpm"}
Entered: {"value": 0, "unit": "rpm"}
